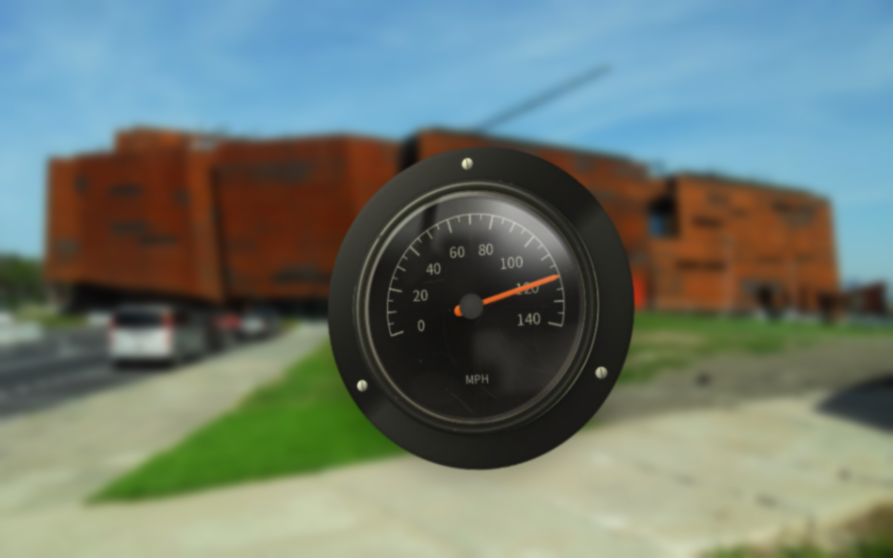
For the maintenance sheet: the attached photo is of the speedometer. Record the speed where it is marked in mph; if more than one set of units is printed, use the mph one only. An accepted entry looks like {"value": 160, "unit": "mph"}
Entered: {"value": 120, "unit": "mph"}
